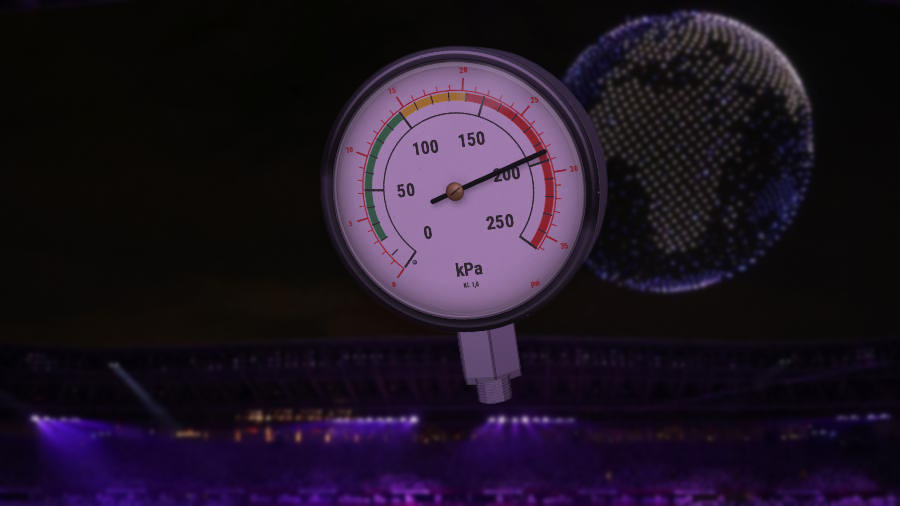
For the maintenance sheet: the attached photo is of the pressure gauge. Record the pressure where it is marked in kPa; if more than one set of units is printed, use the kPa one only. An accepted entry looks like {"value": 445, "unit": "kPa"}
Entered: {"value": 195, "unit": "kPa"}
